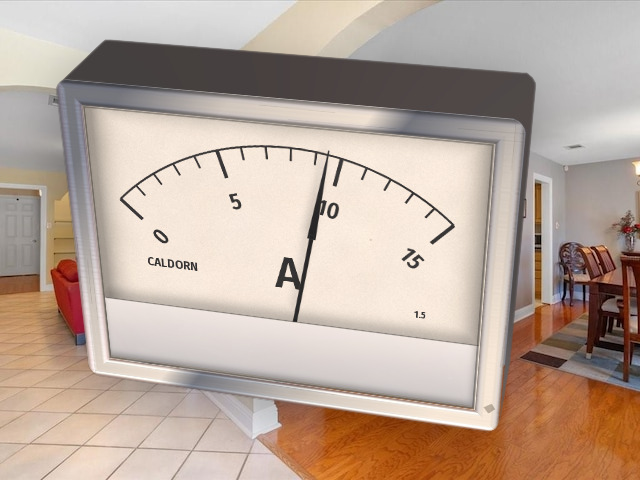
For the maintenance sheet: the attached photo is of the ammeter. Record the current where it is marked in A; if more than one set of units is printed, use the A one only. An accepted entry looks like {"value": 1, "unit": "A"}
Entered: {"value": 9.5, "unit": "A"}
